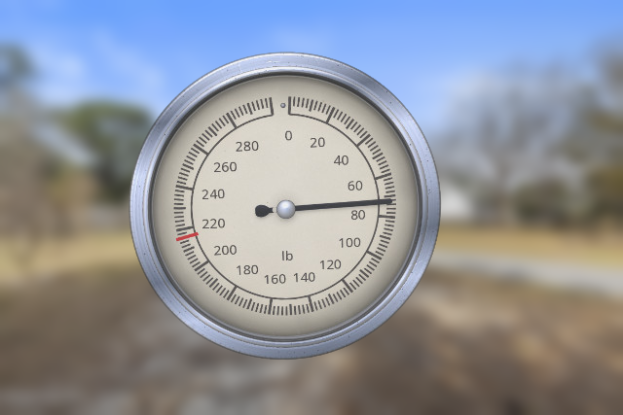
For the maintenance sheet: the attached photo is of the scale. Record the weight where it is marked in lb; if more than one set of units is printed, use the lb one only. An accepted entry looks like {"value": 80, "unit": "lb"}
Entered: {"value": 72, "unit": "lb"}
